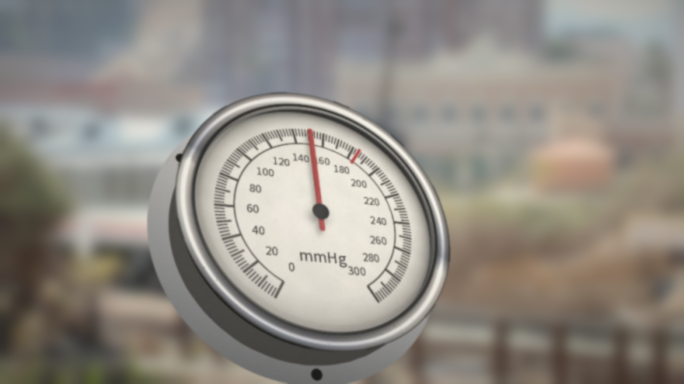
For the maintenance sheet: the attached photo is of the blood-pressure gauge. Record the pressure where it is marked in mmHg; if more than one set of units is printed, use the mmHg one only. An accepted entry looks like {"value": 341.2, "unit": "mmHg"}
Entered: {"value": 150, "unit": "mmHg"}
